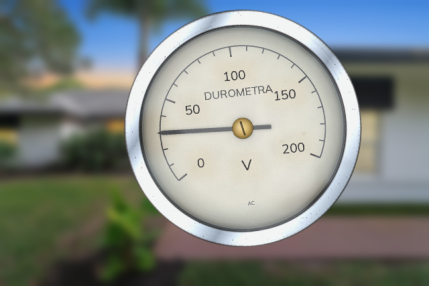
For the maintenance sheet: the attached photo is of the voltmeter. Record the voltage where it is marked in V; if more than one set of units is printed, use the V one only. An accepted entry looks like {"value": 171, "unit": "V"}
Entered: {"value": 30, "unit": "V"}
